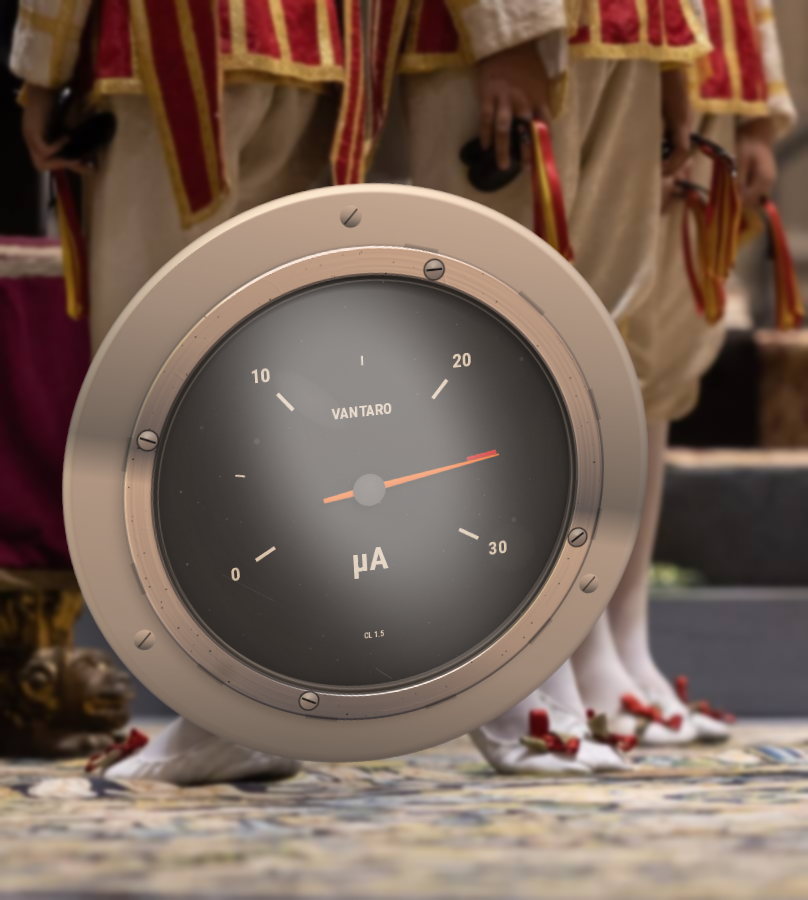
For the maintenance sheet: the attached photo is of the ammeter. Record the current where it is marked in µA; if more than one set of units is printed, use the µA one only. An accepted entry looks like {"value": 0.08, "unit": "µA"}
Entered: {"value": 25, "unit": "µA"}
